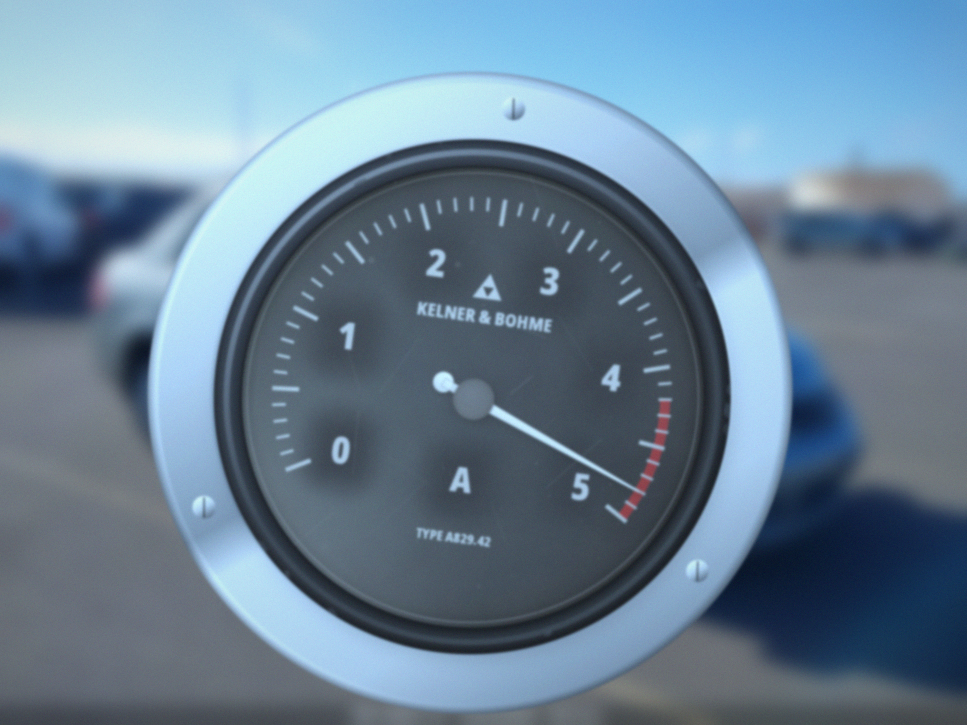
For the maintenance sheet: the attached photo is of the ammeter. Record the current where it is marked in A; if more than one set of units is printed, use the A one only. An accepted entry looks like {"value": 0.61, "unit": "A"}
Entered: {"value": 4.8, "unit": "A"}
